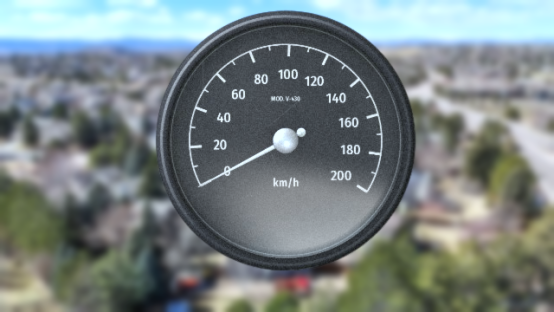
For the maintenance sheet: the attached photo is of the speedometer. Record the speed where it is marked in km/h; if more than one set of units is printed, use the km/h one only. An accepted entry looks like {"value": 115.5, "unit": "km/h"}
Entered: {"value": 0, "unit": "km/h"}
